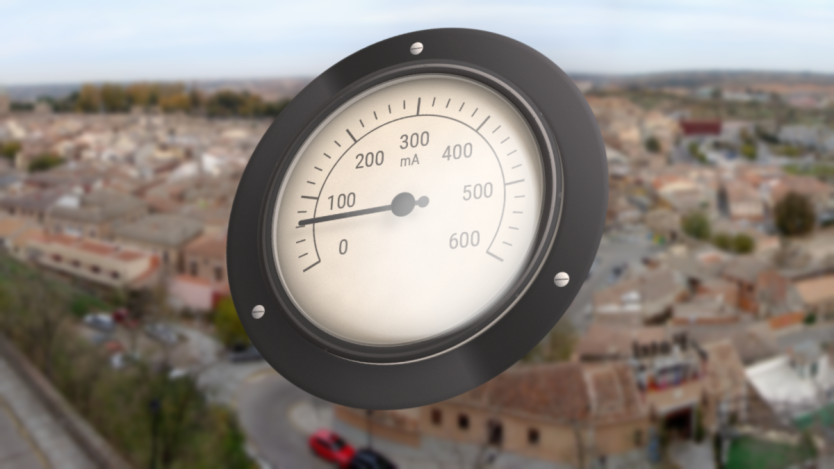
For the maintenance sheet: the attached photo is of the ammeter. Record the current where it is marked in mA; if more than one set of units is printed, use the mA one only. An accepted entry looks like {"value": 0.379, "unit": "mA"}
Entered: {"value": 60, "unit": "mA"}
